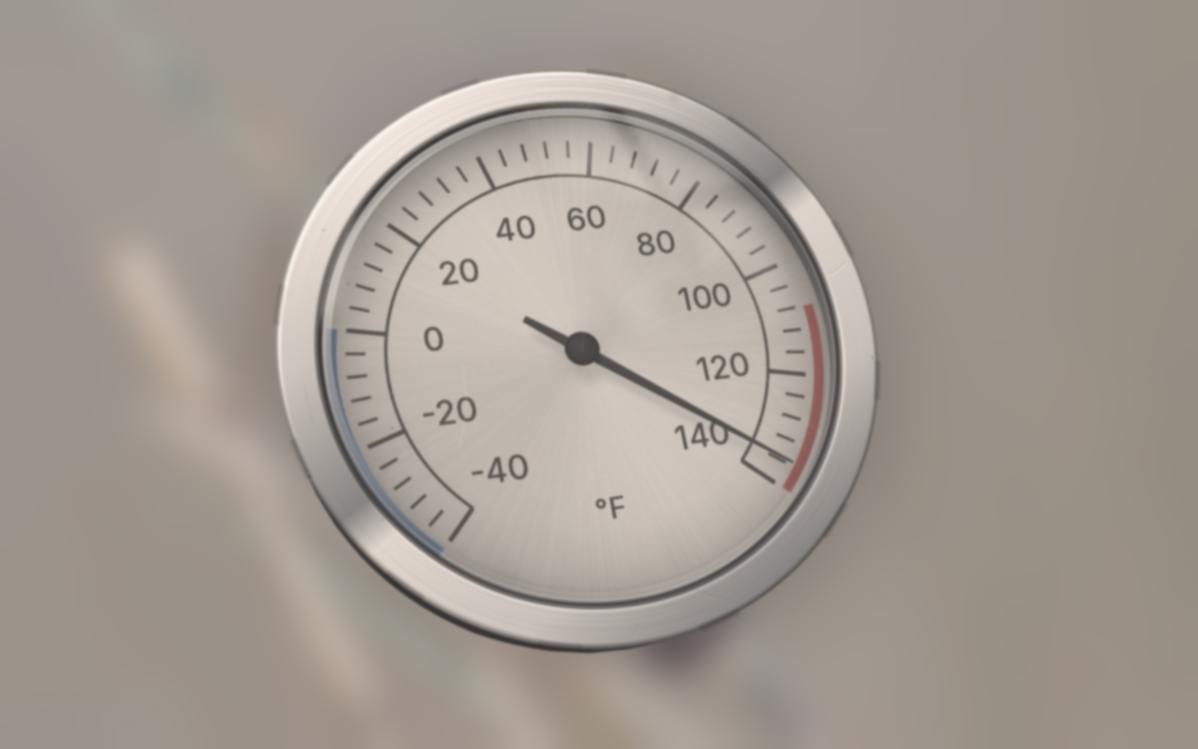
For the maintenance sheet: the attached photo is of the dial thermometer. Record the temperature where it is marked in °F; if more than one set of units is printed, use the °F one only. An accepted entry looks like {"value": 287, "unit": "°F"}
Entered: {"value": 136, "unit": "°F"}
